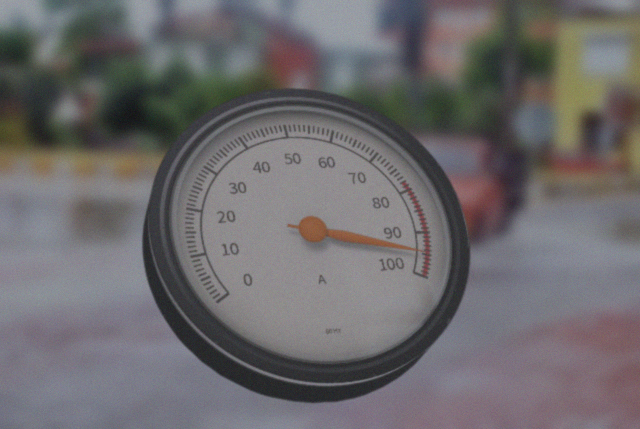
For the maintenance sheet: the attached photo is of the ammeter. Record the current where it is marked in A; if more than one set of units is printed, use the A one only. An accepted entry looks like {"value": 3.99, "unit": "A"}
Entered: {"value": 95, "unit": "A"}
